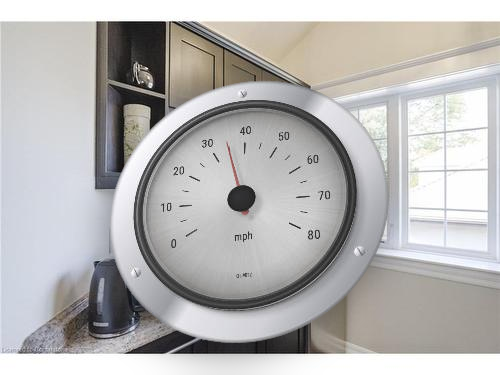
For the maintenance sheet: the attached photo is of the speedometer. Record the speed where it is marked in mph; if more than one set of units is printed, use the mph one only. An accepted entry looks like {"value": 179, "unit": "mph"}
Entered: {"value": 35, "unit": "mph"}
